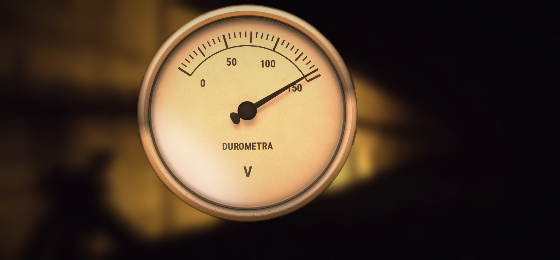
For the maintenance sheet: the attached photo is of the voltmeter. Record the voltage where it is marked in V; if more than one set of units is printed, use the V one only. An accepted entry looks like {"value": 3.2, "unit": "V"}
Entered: {"value": 145, "unit": "V"}
